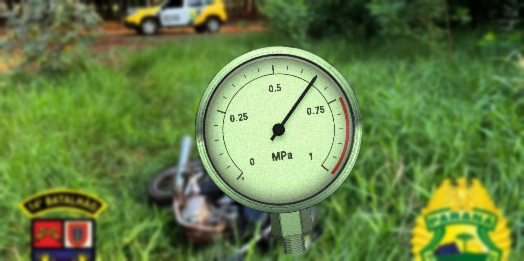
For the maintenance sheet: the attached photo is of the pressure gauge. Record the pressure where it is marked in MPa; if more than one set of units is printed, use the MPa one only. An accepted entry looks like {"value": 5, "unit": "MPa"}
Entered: {"value": 0.65, "unit": "MPa"}
